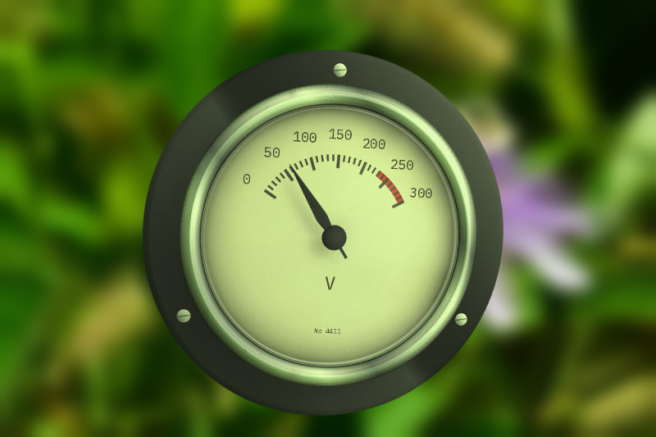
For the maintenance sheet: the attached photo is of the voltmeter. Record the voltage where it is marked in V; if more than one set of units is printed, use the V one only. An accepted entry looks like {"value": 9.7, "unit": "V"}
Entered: {"value": 60, "unit": "V"}
